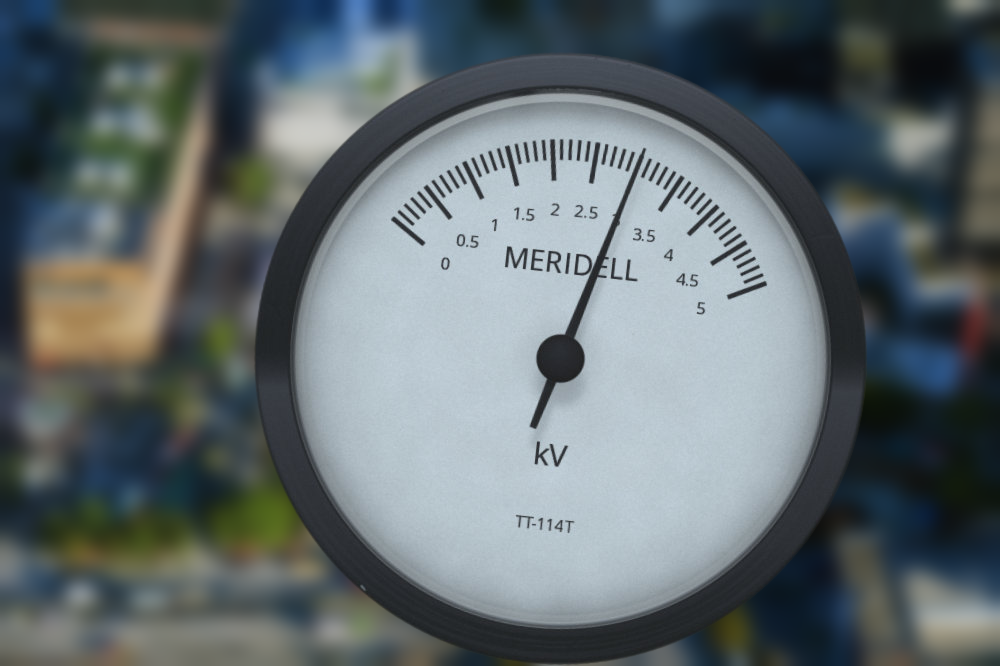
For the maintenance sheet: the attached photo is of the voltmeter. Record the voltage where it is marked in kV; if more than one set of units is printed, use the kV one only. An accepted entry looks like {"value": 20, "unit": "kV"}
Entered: {"value": 3, "unit": "kV"}
